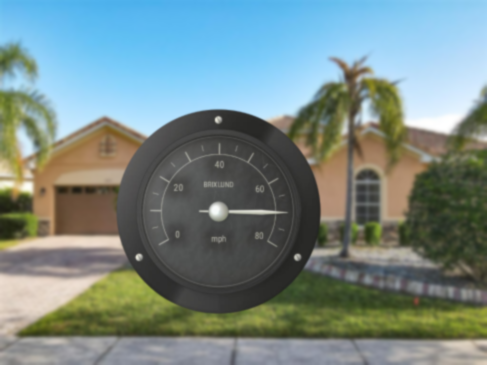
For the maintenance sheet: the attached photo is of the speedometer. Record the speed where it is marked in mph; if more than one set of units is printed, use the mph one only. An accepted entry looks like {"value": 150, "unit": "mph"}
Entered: {"value": 70, "unit": "mph"}
